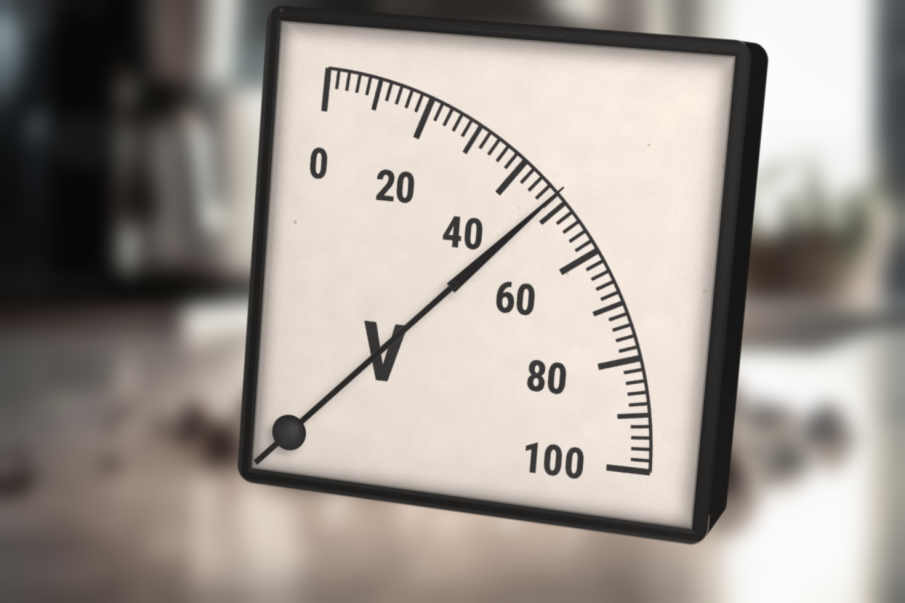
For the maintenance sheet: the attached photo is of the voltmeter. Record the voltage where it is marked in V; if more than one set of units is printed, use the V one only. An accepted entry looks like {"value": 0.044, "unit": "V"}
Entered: {"value": 48, "unit": "V"}
